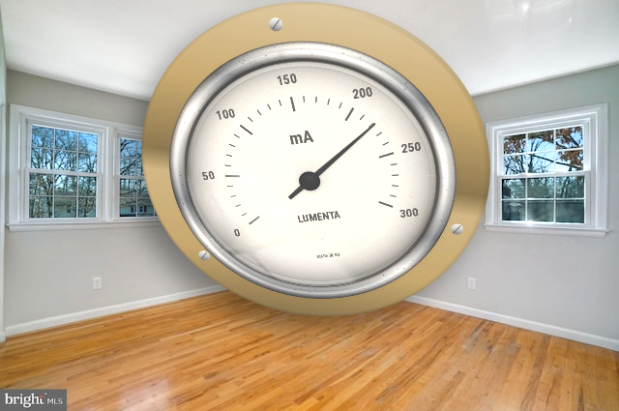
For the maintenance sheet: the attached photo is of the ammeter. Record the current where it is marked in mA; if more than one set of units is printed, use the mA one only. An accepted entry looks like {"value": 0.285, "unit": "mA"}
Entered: {"value": 220, "unit": "mA"}
